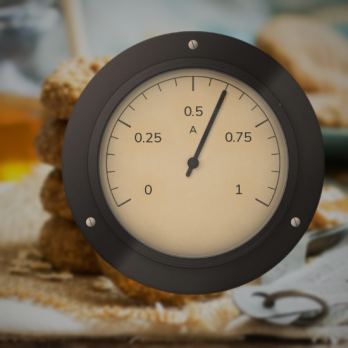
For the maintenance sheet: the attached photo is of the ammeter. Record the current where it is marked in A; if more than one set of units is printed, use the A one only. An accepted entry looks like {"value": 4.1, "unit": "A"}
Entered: {"value": 0.6, "unit": "A"}
